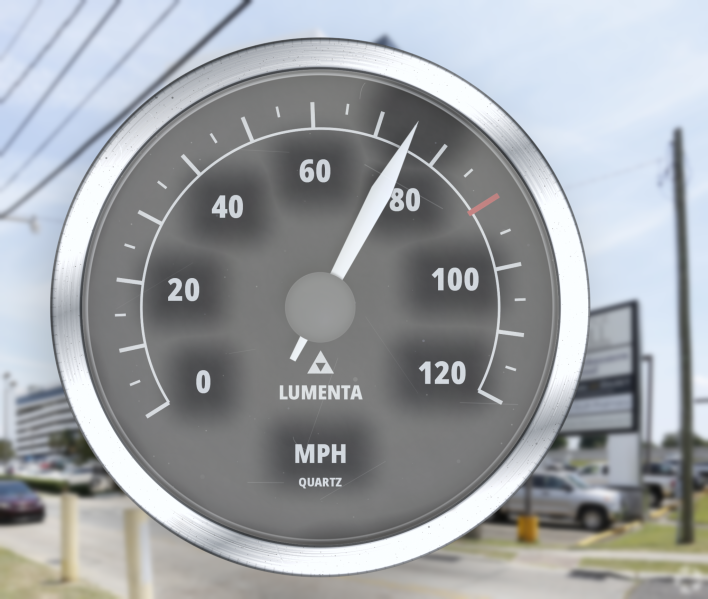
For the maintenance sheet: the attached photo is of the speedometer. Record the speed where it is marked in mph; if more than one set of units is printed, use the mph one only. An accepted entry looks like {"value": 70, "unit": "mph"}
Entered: {"value": 75, "unit": "mph"}
